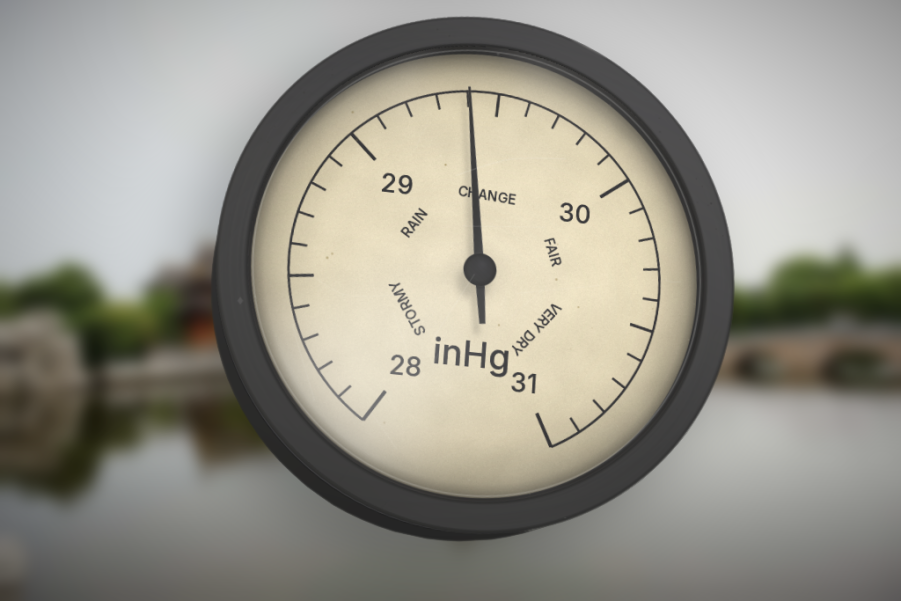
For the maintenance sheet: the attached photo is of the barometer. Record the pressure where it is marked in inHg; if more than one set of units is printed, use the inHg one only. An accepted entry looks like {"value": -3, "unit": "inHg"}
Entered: {"value": 29.4, "unit": "inHg"}
